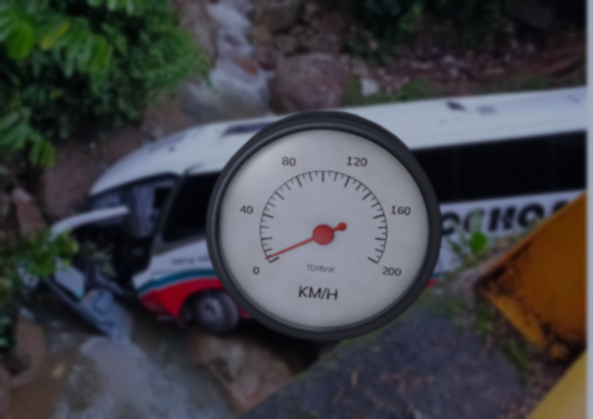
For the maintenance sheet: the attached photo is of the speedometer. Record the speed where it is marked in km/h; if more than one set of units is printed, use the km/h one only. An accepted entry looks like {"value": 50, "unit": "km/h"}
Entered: {"value": 5, "unit": "km/h"}
